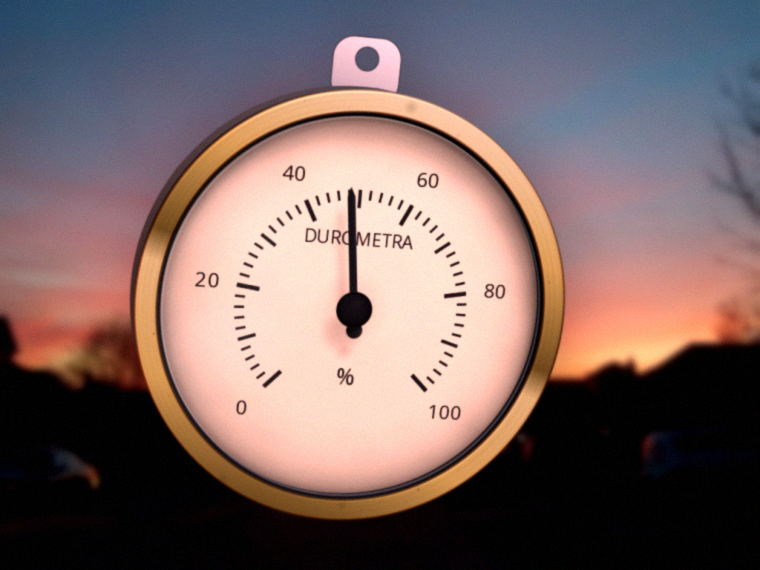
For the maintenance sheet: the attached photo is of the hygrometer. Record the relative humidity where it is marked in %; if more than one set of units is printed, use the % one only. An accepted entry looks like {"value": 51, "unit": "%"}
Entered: {"value": 48, "unit": "%"}
